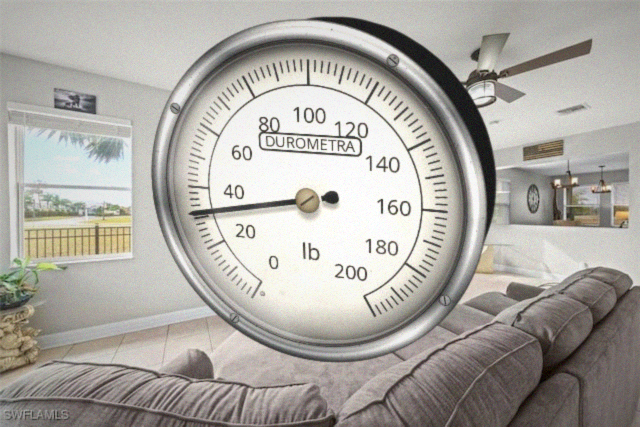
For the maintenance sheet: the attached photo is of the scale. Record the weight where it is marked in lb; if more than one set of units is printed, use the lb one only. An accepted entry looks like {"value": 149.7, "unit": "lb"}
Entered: {"value": 32, "unit": "lb"}
